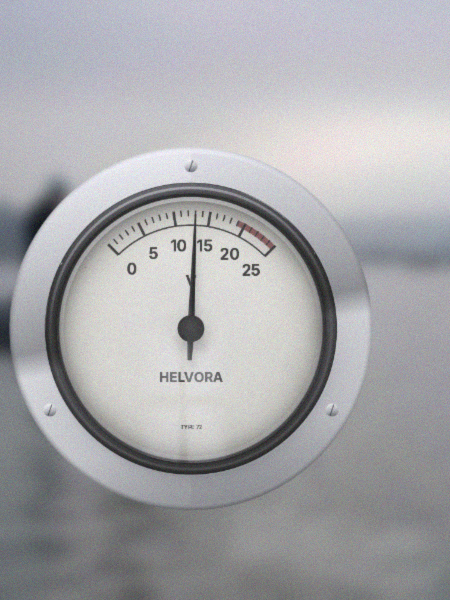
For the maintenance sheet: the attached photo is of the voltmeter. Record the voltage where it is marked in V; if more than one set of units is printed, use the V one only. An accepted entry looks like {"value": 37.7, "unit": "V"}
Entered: {"value": 13, "unit": "V"}
